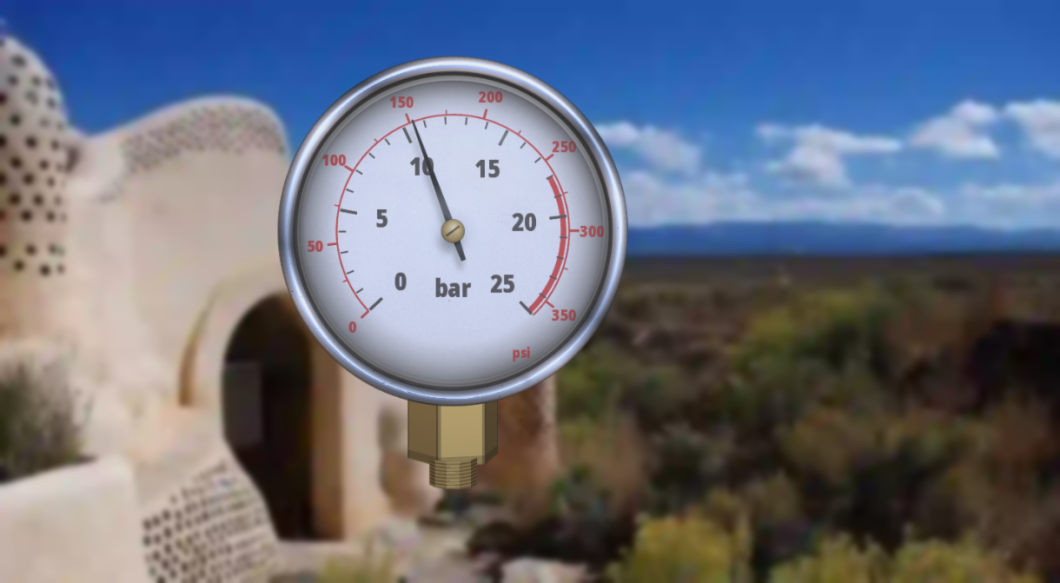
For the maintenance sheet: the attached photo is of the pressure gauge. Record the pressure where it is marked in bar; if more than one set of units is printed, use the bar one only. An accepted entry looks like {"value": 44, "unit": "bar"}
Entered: {"value": 10.5, "unit": "bar"}
